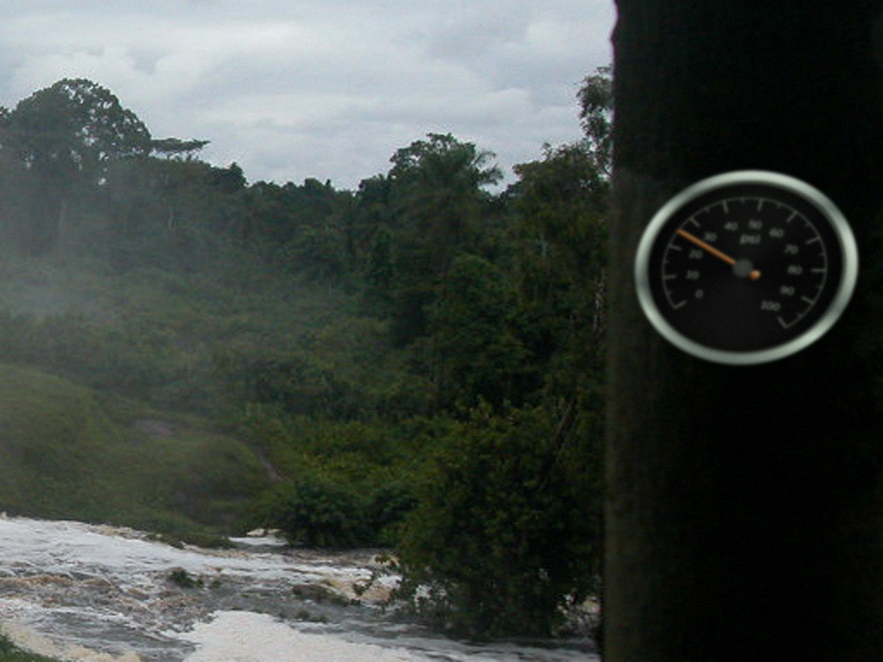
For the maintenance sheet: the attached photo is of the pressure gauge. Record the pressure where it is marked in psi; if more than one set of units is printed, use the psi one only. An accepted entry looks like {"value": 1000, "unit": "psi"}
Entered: {"value": 25, "unit": "psi"}
